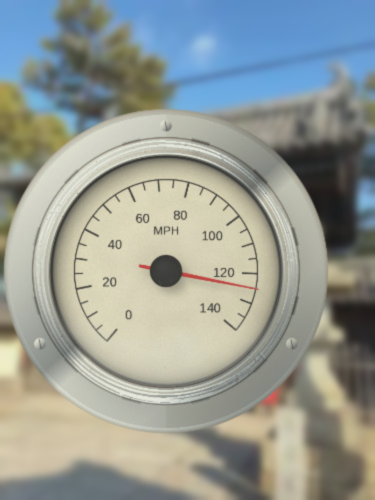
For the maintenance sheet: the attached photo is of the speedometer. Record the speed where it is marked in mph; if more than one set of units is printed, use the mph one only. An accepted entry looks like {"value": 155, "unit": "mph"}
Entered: {"value": 125, "unit": "mph"}
